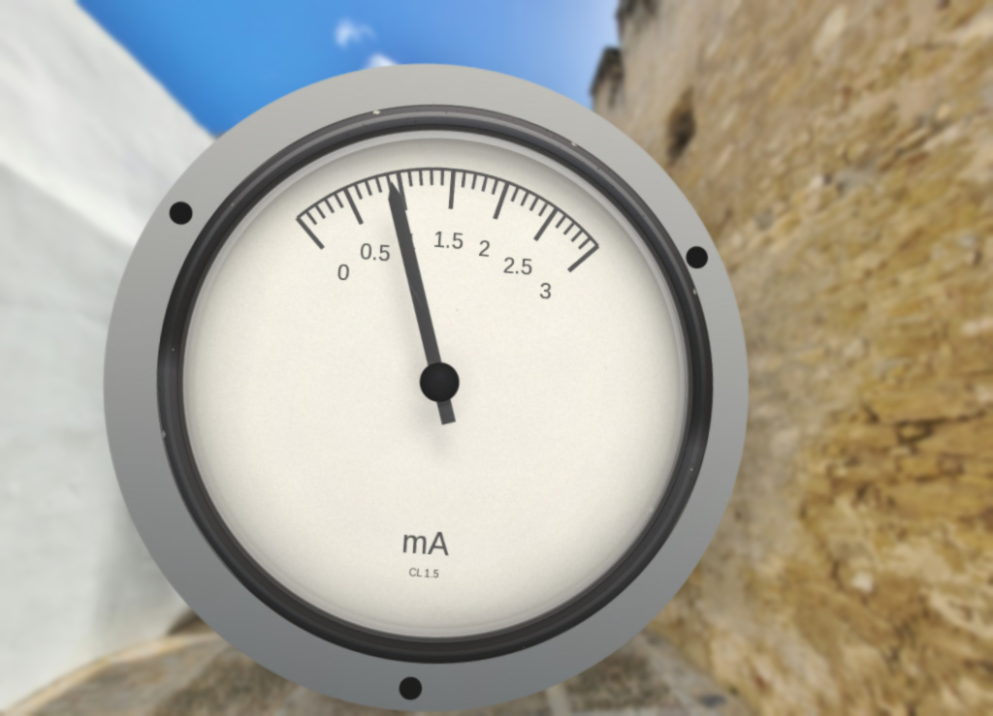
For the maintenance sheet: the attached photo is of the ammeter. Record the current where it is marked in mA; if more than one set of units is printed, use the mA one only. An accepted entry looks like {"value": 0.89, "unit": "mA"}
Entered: {"value": 0.9, "unit": "mA"}
